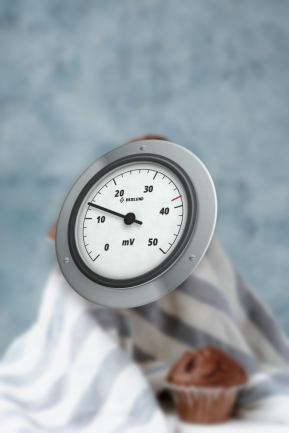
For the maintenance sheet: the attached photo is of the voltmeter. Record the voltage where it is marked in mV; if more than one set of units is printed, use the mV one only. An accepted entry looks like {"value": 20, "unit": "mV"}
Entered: {"value": 13, "unit": "mV"}
